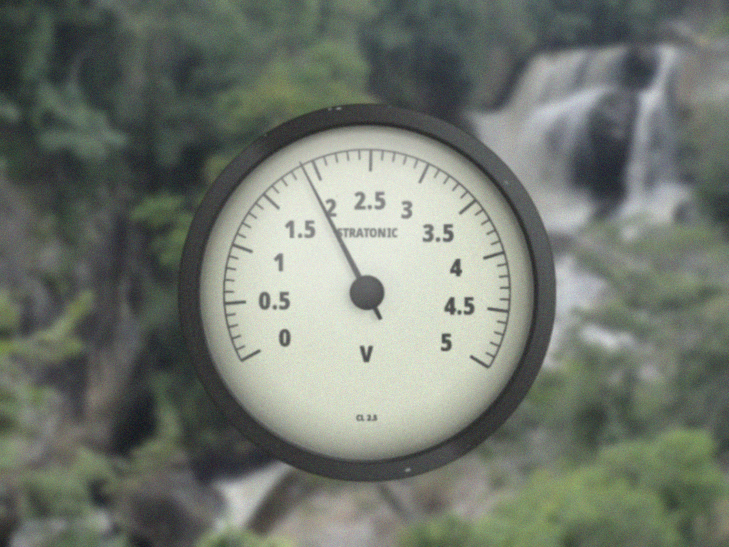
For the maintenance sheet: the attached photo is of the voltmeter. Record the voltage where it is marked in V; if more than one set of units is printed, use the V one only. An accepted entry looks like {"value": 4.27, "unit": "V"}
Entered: {"value": 1.9, "unit": "V"}
